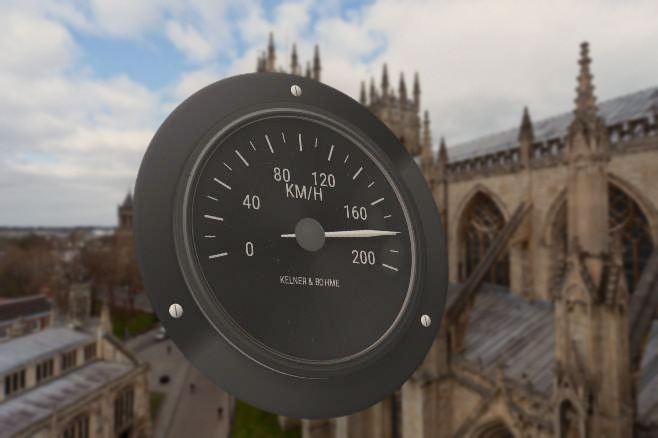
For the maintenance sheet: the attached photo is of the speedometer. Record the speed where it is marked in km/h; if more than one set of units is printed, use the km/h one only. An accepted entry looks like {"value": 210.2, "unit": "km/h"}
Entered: {"value": 180, "unit": "km/h"}
